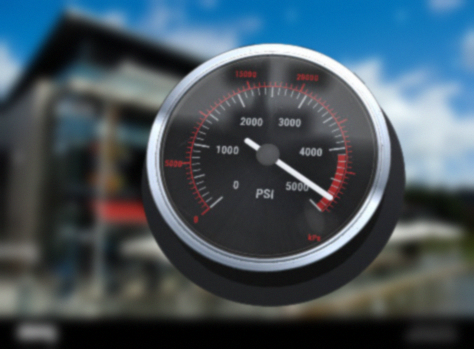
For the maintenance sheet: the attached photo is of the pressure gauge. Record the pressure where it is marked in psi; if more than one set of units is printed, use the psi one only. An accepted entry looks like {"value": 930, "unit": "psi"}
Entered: {"value": 4800, "unit": "psi"}
